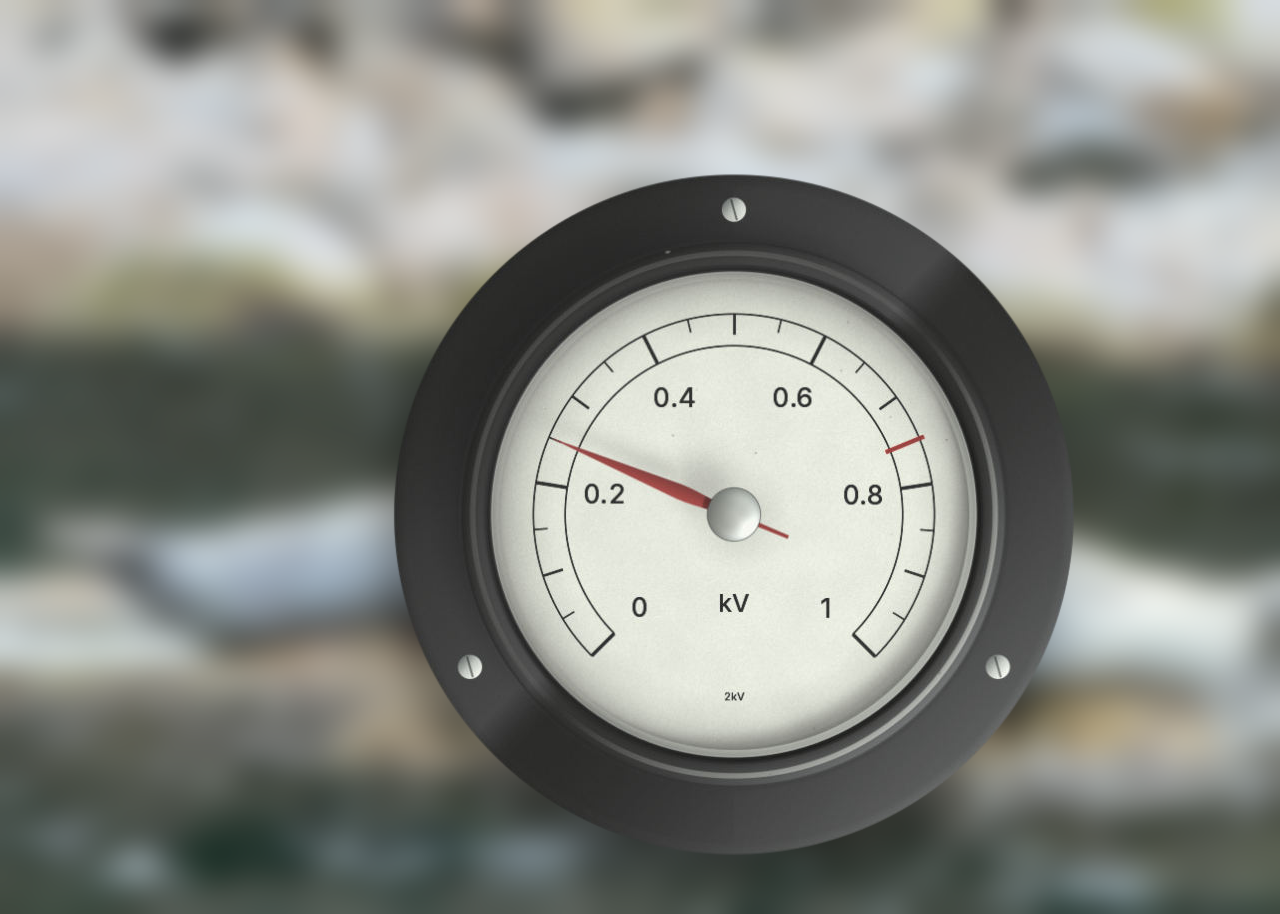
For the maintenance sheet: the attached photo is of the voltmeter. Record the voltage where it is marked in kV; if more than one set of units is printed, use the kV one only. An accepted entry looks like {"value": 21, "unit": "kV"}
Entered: {"value": 0.25, "unit": "kV"}
